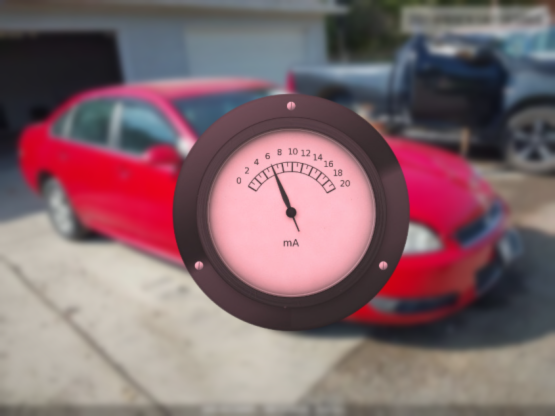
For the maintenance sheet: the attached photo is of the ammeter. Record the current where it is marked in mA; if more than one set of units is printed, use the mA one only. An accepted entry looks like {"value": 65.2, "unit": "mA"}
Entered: {"value": 6, "unit": "mA"}
